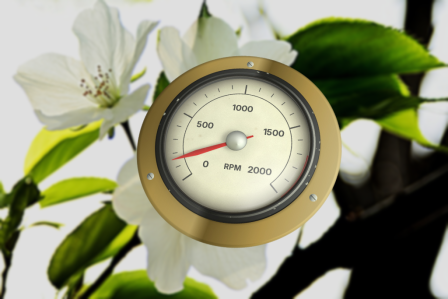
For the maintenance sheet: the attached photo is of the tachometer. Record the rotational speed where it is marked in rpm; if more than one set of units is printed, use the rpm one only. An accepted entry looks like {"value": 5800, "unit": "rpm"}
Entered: {"value": 150, "unit": "rpm"}
